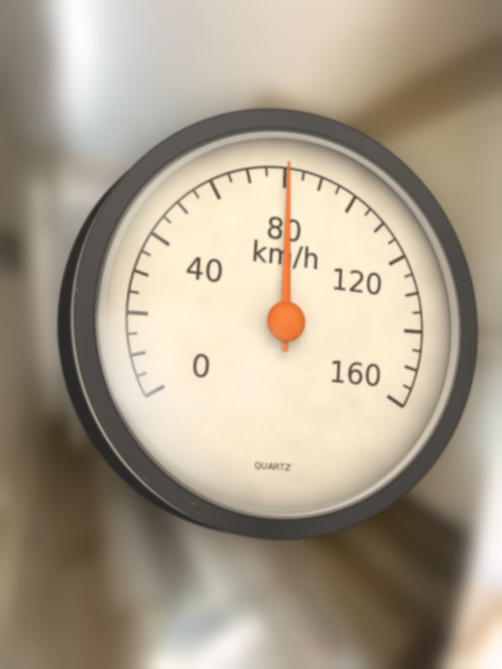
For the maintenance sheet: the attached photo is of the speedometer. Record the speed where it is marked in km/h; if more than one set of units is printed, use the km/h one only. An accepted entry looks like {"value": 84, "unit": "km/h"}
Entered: {"value": 80, "unit": "km/h"}
